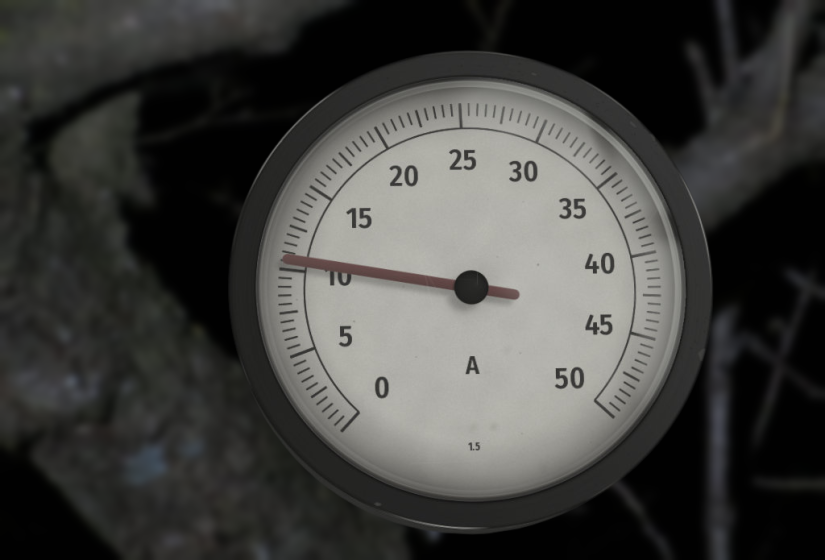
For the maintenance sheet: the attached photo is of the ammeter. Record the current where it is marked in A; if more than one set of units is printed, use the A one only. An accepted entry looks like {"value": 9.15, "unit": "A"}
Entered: {"value": 10.5, "unit": "A"}
